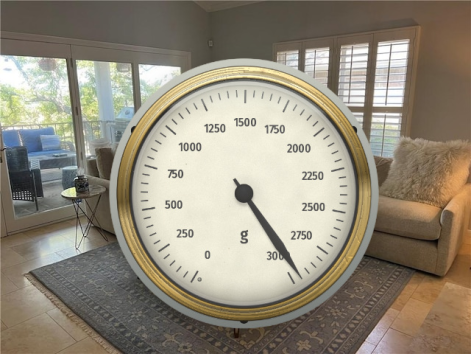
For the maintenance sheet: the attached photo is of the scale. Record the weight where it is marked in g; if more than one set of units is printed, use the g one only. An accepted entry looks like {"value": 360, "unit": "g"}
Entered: {"value": 2950, "unit": "g"}
